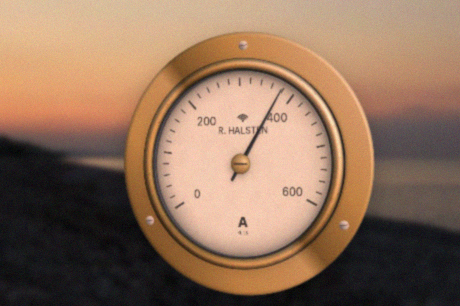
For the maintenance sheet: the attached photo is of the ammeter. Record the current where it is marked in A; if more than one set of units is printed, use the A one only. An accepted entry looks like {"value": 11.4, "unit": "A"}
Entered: {"value": 380, "unit": "A"}
